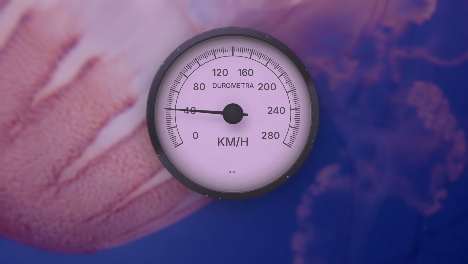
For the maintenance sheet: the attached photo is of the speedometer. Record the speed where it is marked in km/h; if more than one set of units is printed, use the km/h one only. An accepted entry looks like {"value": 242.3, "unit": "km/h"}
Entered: {"value": 40, "unit": "km/h"}
